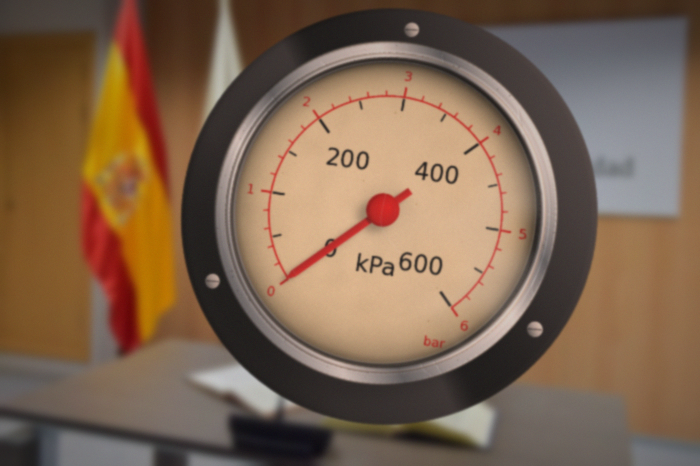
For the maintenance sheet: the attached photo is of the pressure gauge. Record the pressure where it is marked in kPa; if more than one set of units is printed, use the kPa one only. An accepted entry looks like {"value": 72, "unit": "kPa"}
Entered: {"value": 0, "unit": "kPa"}
